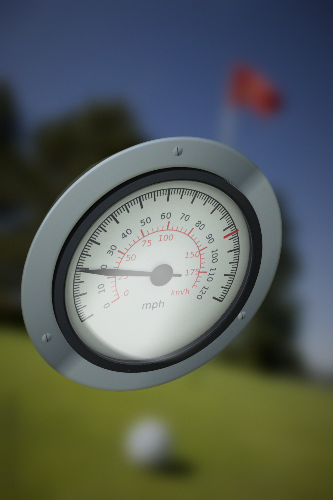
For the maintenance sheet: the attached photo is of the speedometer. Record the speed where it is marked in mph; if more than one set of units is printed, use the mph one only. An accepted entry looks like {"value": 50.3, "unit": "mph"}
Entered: {"value": 20, "unit": "mph"}
